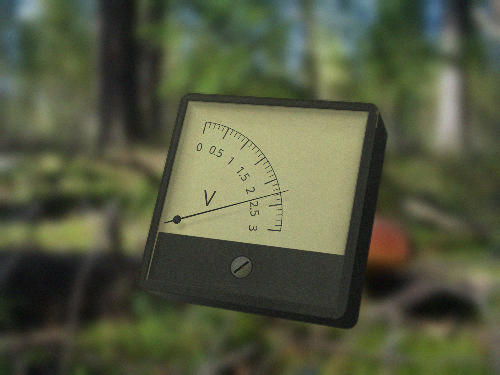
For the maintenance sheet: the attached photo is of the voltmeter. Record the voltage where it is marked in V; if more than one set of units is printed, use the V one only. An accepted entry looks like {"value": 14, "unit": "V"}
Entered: {"value": 2.3, "unit": "V"}
